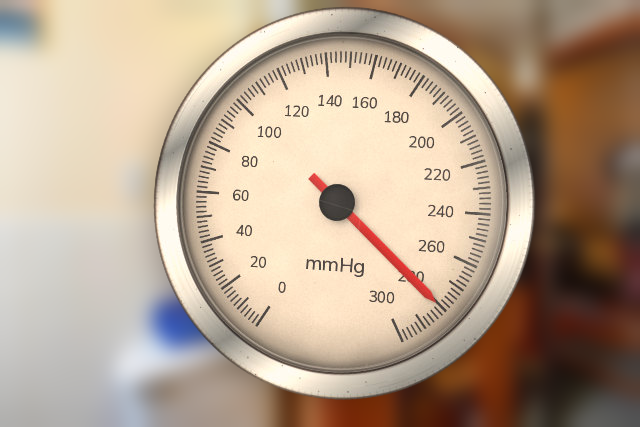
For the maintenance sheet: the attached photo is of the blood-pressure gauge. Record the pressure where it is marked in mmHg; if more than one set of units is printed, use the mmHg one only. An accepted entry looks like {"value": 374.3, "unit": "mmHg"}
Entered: {"value": 280, "unit": "mmHg"}
